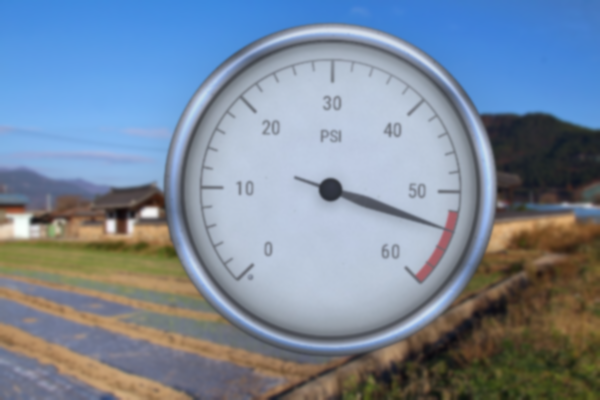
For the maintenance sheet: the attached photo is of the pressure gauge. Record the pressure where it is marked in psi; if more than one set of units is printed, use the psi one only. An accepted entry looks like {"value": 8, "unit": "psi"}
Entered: {"value": 54, "unit": "psi"}
